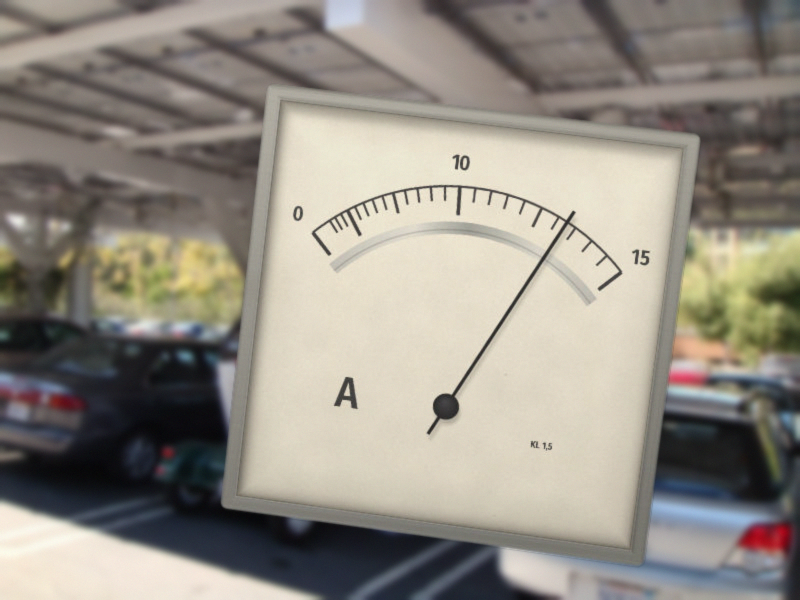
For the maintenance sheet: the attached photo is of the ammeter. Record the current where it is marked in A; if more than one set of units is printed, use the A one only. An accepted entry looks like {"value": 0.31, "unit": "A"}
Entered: {"value": 13.25, "unit": "A"}
